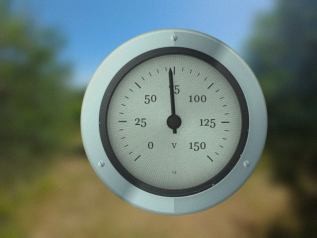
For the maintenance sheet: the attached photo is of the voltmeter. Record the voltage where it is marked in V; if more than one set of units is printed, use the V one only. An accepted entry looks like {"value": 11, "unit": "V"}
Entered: {"value": 72.5, "unit": "V"}
